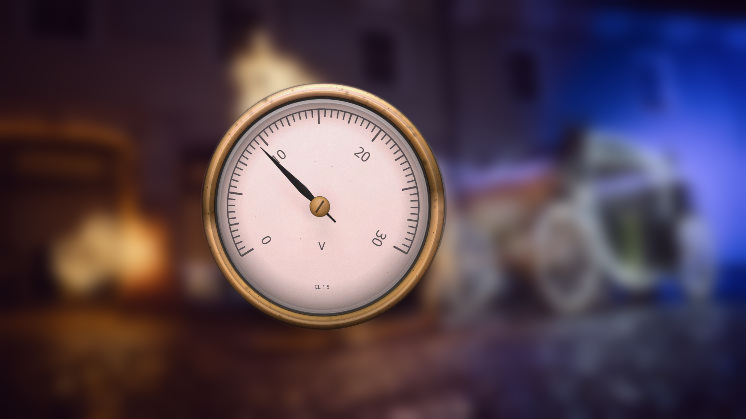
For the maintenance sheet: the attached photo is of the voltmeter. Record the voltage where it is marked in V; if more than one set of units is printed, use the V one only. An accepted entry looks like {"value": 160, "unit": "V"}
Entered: {"value": 9.5, "unit": "V"}
